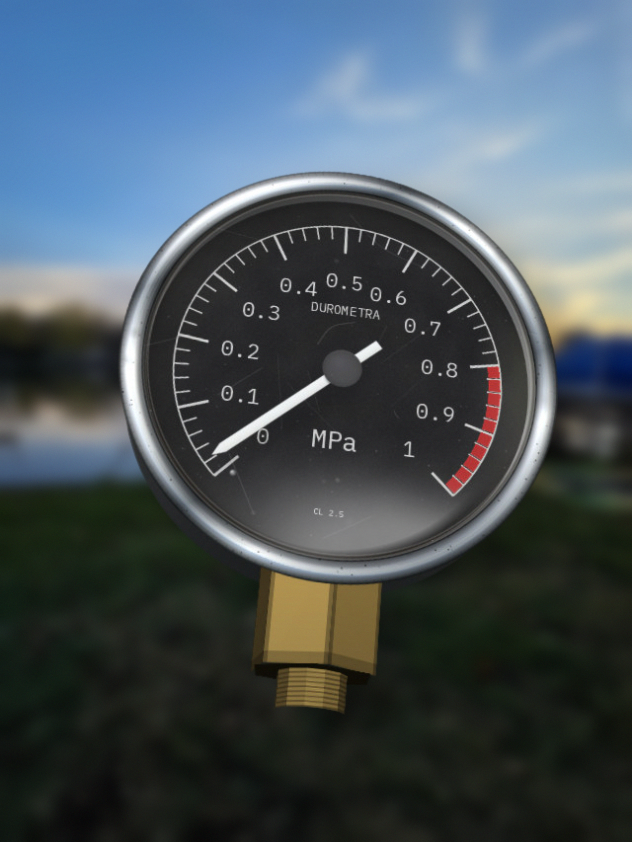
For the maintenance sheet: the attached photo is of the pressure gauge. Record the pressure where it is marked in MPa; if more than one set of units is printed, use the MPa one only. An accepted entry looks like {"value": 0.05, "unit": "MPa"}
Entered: {"value": 0.02, "unit": "MPa"}
